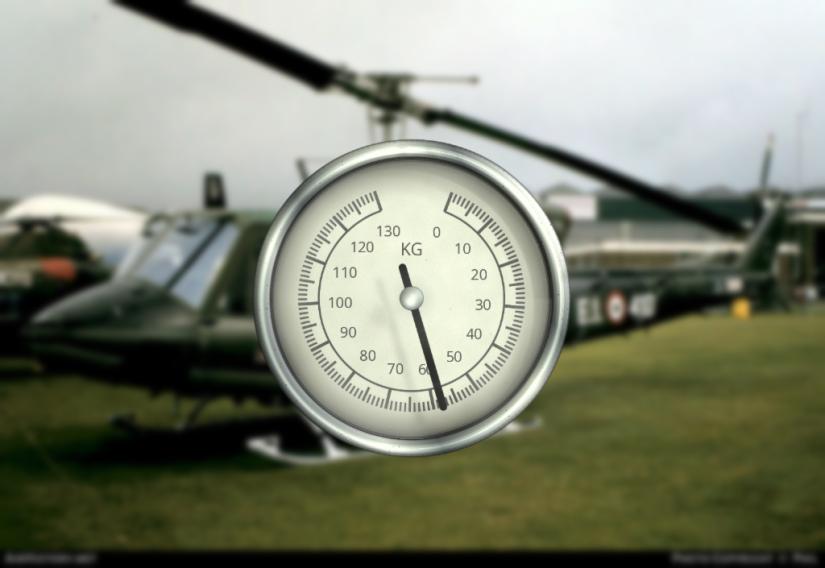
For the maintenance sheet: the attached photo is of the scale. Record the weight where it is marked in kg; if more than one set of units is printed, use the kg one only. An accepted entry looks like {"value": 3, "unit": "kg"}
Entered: {"value": 58, "unit": "kg"}
